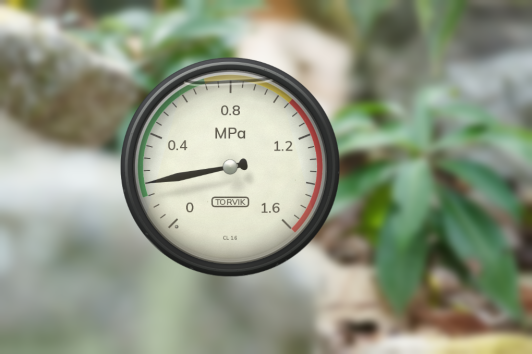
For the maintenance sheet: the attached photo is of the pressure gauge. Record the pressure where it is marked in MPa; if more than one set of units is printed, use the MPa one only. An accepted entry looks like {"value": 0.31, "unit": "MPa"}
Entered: {"value": 0.2, "unit": "MPa"}
